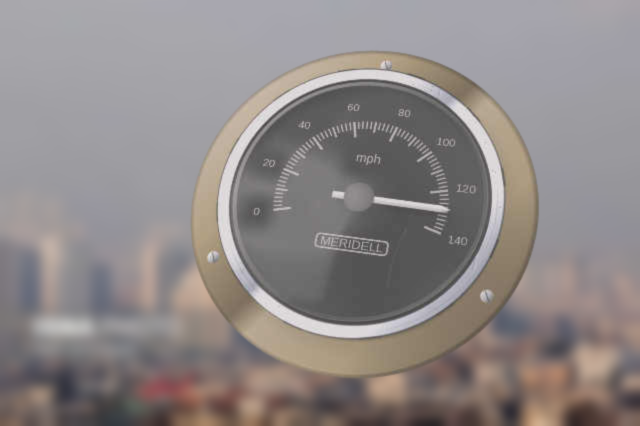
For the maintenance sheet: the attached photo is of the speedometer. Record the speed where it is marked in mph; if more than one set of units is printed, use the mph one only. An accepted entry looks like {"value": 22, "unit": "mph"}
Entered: {"value": 130, "unit": "mph"}
